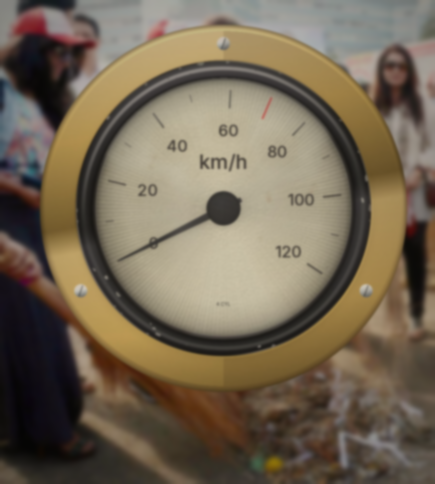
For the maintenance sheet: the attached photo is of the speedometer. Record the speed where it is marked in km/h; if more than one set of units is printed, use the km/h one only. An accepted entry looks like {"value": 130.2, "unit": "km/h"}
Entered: {"value": 0, "unit": "km/h"}
